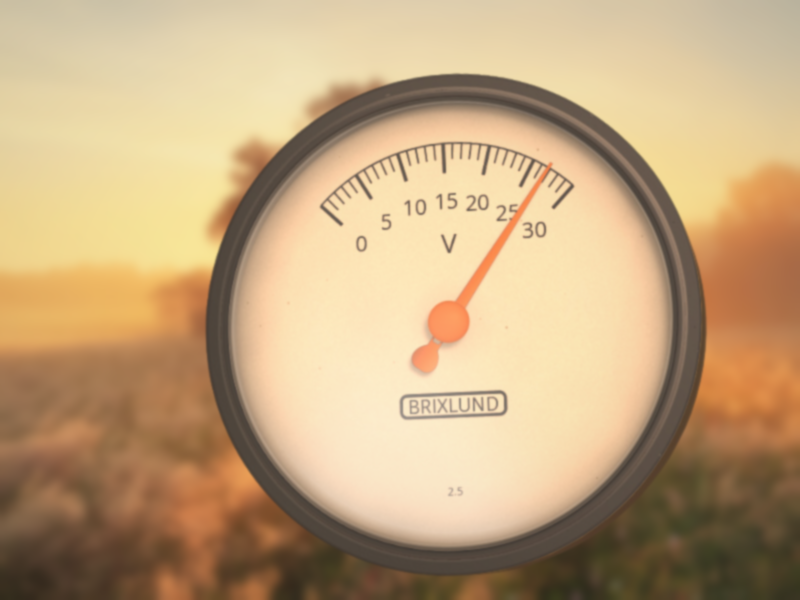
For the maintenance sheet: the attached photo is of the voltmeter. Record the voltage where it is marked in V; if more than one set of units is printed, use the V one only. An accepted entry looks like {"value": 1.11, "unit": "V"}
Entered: {"value": 27, "unit": "V"}
